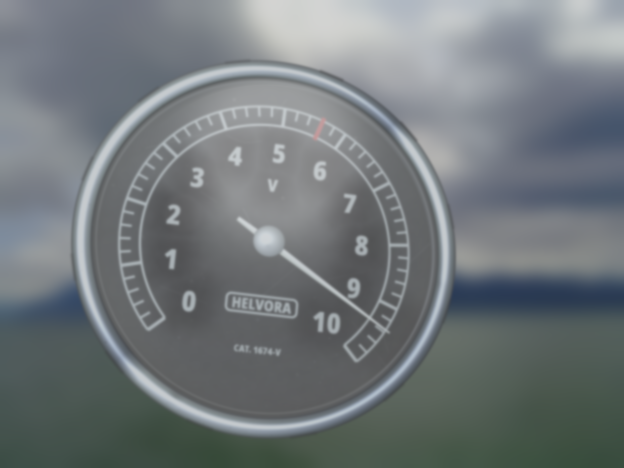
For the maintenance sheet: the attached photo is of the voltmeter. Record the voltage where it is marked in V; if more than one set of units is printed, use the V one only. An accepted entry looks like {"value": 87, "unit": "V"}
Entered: {"value": 9.4, "unit": "V"}
